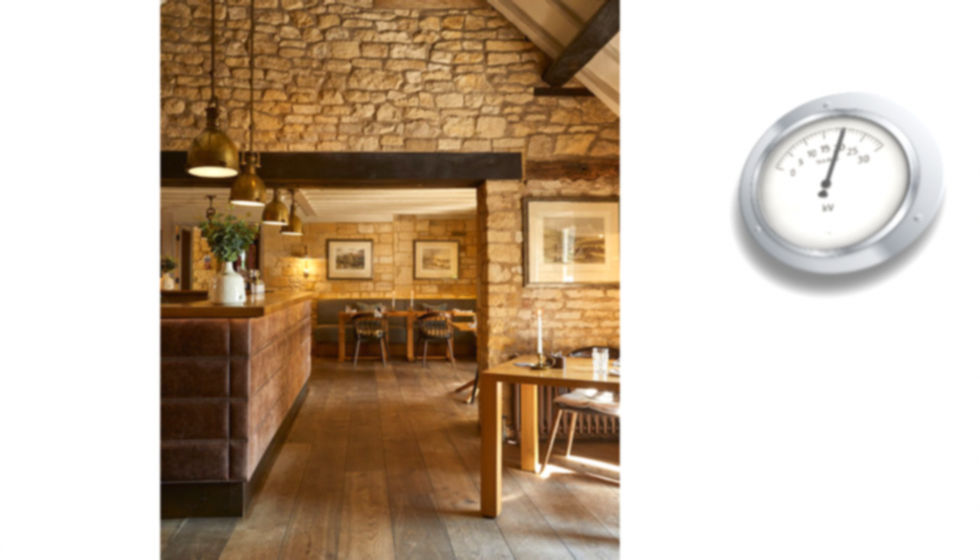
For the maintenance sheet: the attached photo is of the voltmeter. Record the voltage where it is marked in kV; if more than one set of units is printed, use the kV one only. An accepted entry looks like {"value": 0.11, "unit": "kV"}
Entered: {"value": 20, "unit": "kV"}
